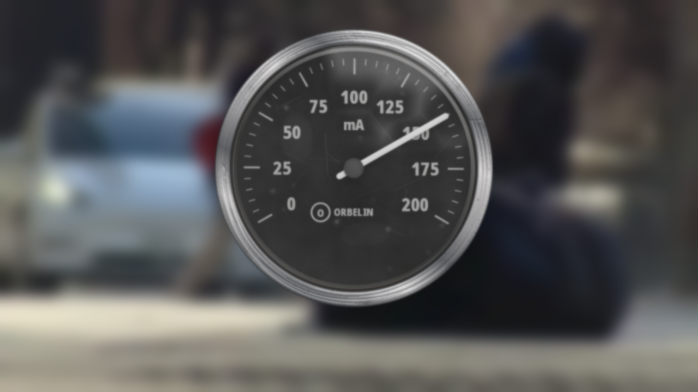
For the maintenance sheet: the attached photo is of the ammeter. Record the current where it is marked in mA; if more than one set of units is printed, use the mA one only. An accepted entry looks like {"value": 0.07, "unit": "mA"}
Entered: {"value": 150, "unit": "mA"}
